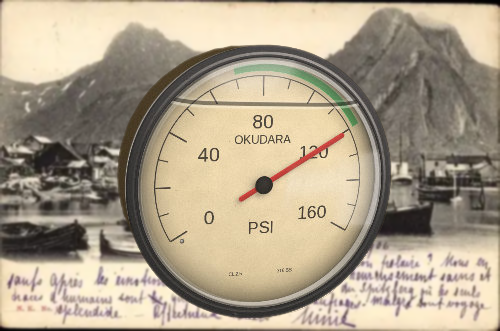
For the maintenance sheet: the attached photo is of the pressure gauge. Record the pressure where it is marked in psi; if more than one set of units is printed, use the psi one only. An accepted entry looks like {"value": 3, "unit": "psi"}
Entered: {"value": 120, "unit": "psi"}
